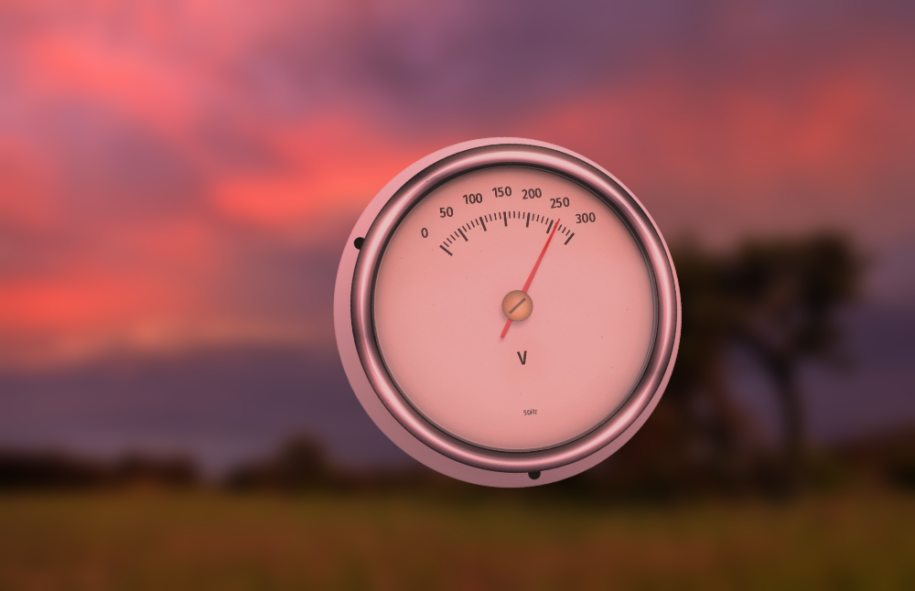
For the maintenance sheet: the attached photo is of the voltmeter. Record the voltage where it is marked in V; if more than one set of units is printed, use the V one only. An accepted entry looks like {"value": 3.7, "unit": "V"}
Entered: {"value": 260, "unit": "V"}
